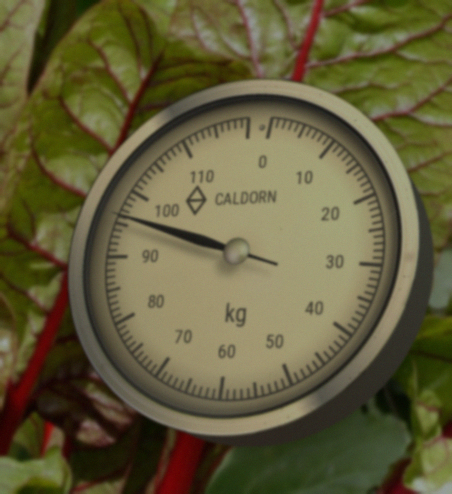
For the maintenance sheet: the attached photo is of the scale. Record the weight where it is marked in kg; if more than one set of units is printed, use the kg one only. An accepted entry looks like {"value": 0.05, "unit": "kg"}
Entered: {"value": 96, "unit": "kg"}
